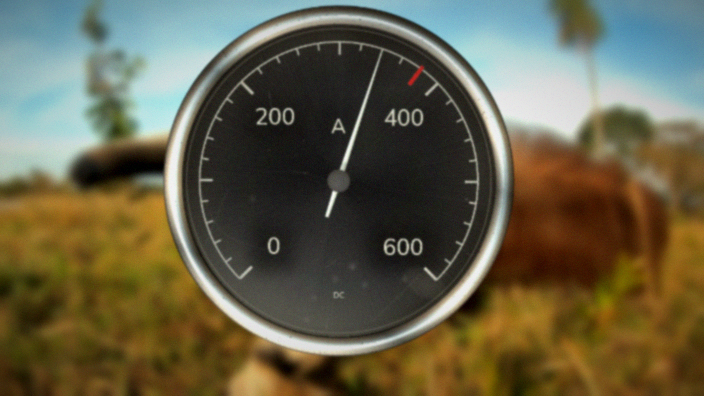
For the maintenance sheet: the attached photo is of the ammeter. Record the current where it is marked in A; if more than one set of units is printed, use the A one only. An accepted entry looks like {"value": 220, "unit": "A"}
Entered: {"value": 340, "unit": "A"}
